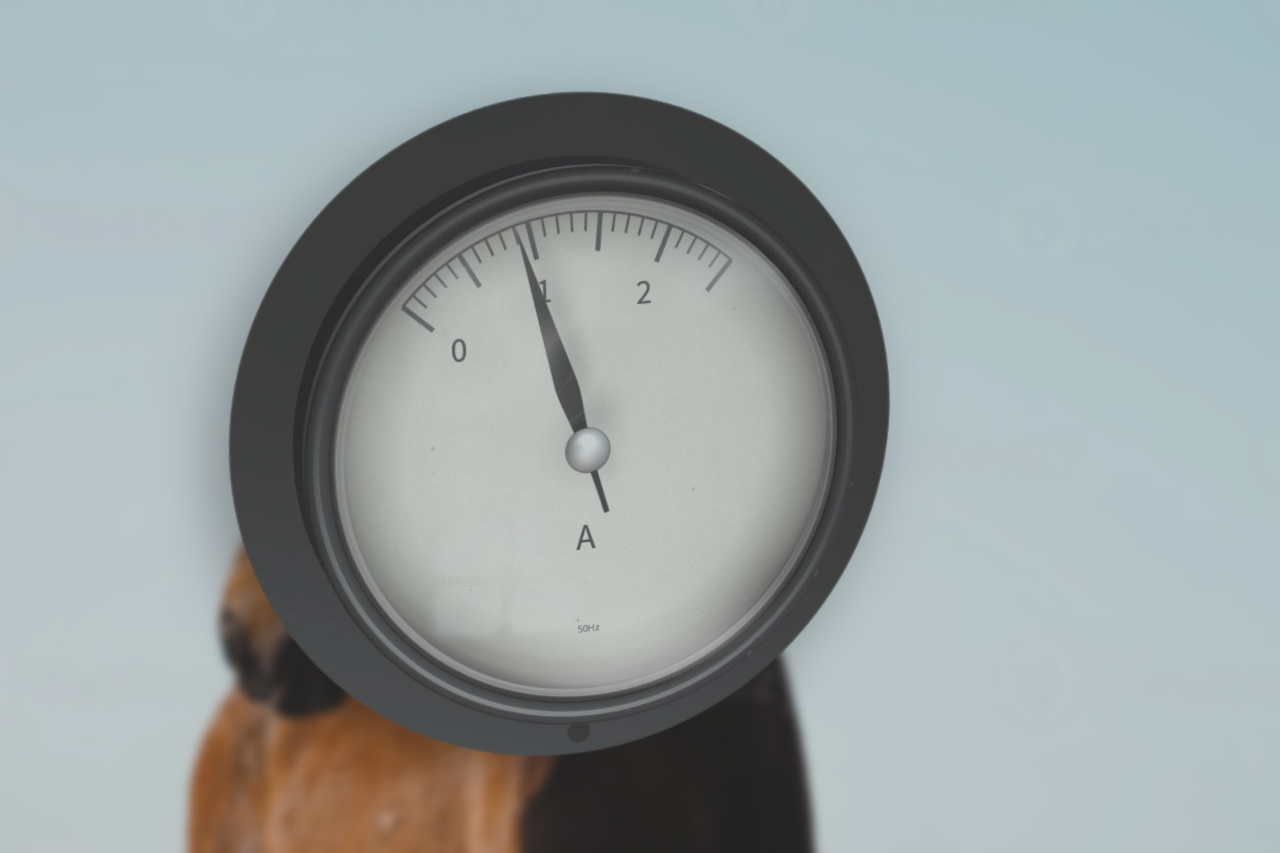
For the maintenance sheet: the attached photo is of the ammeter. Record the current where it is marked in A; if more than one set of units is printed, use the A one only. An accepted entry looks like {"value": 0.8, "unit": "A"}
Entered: {"value": 0.9, "unit": "A"}
